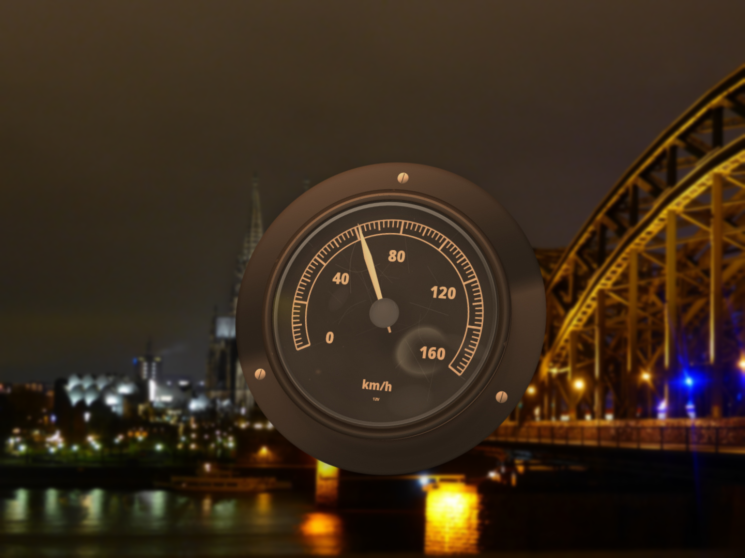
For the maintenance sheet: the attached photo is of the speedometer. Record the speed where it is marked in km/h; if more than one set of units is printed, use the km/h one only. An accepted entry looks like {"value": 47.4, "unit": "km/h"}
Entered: {"value": 62, "unit": "km/h"}
